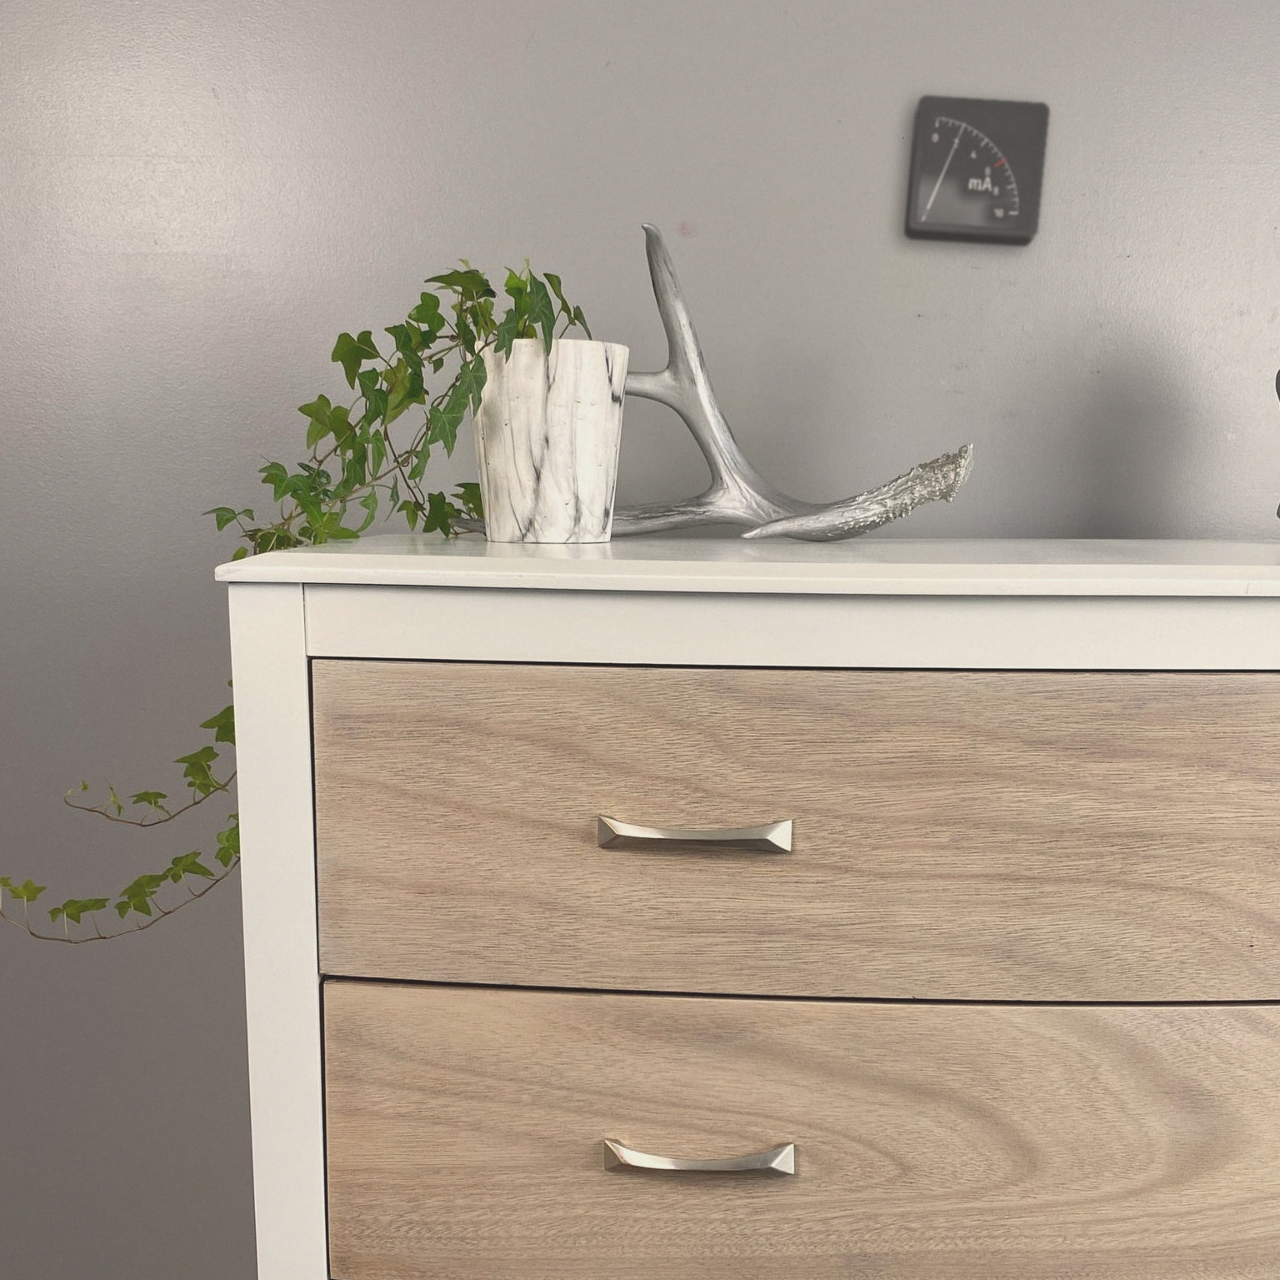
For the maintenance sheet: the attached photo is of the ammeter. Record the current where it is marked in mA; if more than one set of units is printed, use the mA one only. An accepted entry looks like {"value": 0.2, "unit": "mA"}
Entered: {"value": 2, "unit": "mA"}
